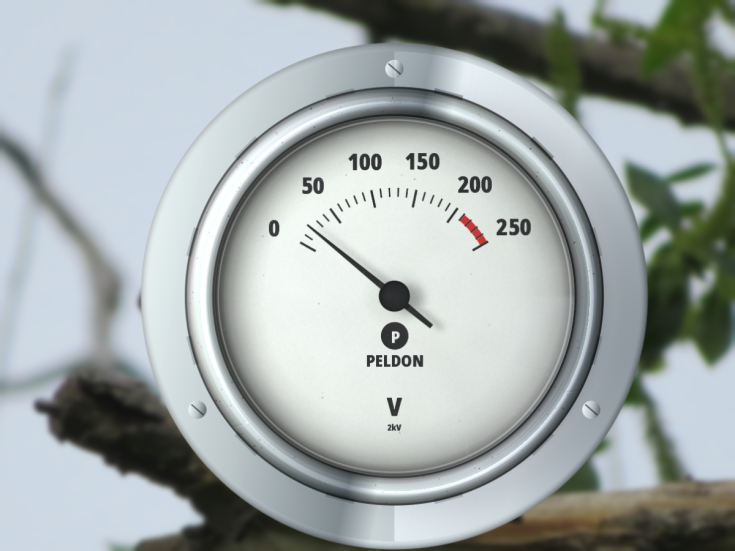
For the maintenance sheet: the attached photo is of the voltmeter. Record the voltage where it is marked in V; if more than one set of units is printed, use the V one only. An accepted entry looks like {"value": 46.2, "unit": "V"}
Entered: {"value": 20, "unit": "V"}
